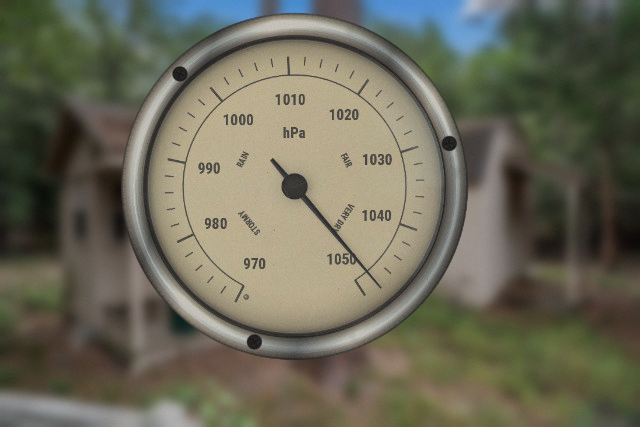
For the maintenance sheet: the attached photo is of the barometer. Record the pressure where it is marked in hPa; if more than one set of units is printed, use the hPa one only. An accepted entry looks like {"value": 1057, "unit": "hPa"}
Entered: {"value": 1048, "unit": "hPa"}
